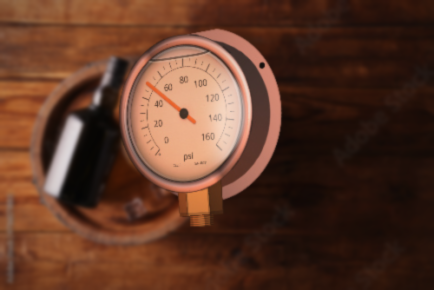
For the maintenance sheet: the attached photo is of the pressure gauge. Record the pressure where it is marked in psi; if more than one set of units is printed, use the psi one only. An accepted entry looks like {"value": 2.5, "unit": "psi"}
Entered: {"value": 50, "unit": "psi"}
